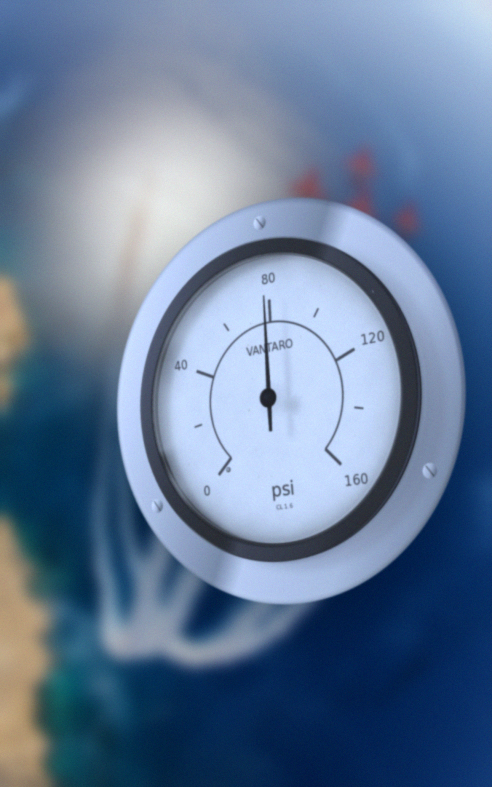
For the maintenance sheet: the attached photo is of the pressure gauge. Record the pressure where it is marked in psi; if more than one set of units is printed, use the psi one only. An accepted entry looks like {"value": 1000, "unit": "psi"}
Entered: {"value": 80, "unit": "psi"}
